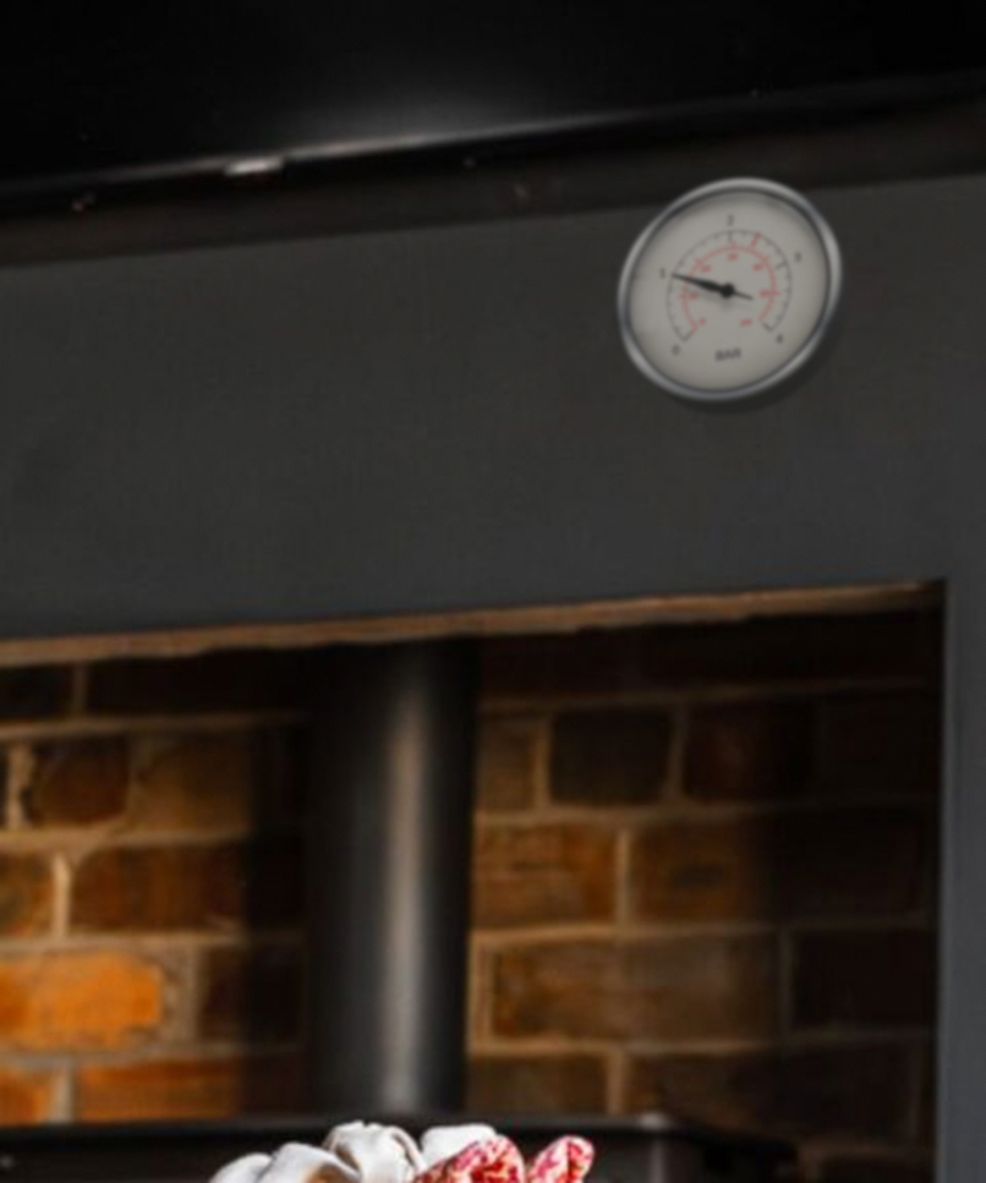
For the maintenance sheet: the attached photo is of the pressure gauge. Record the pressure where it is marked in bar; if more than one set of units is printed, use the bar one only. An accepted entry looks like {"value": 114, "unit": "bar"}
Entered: {"value": 1, "unit": "bar"}
